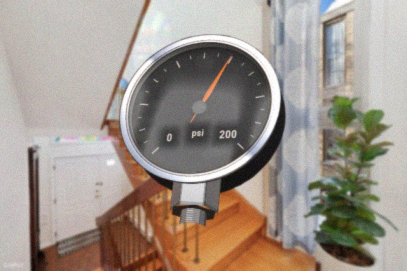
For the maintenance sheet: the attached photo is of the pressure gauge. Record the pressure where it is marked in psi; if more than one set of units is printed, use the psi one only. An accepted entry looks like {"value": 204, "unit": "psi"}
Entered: {"value": 120, "unit": "psi"}
